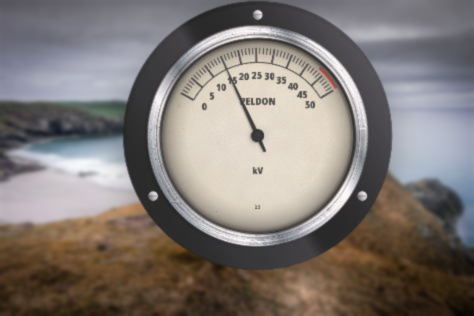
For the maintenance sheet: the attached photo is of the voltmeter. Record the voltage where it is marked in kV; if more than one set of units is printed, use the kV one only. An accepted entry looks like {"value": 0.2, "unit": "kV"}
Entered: {"value": 15, "unit": "kV"}
